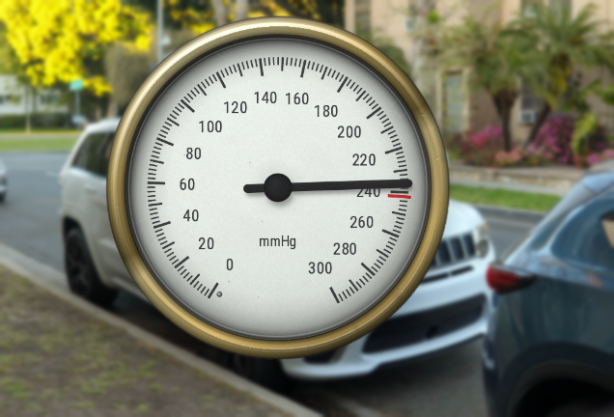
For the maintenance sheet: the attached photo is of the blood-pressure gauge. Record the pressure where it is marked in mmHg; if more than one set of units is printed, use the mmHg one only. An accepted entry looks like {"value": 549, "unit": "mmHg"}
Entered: {"value": 236, "unit": "mmHg"}
